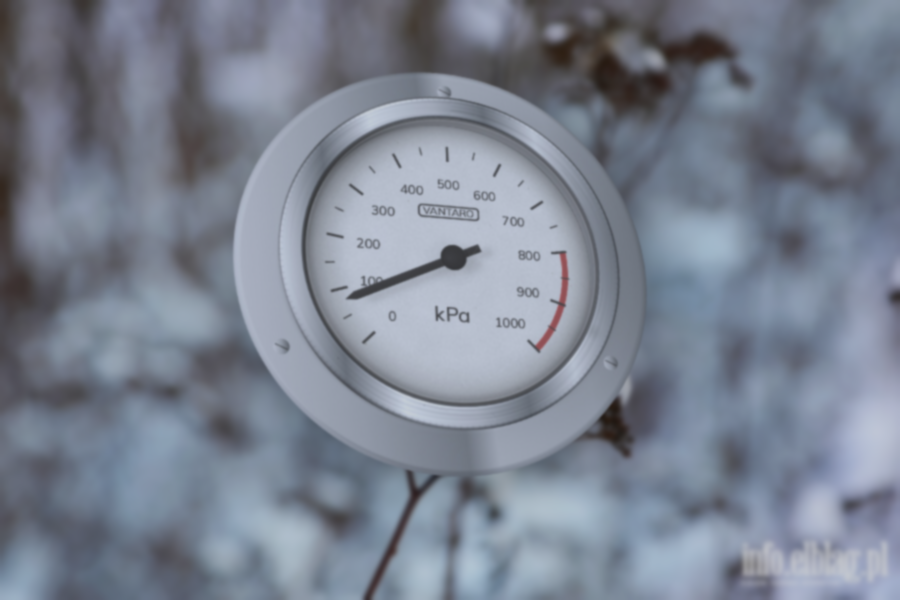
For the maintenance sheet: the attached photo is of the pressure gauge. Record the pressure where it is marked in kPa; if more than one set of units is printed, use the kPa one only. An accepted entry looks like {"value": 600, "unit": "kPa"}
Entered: {"value": 75, "unit": "kPa"}
